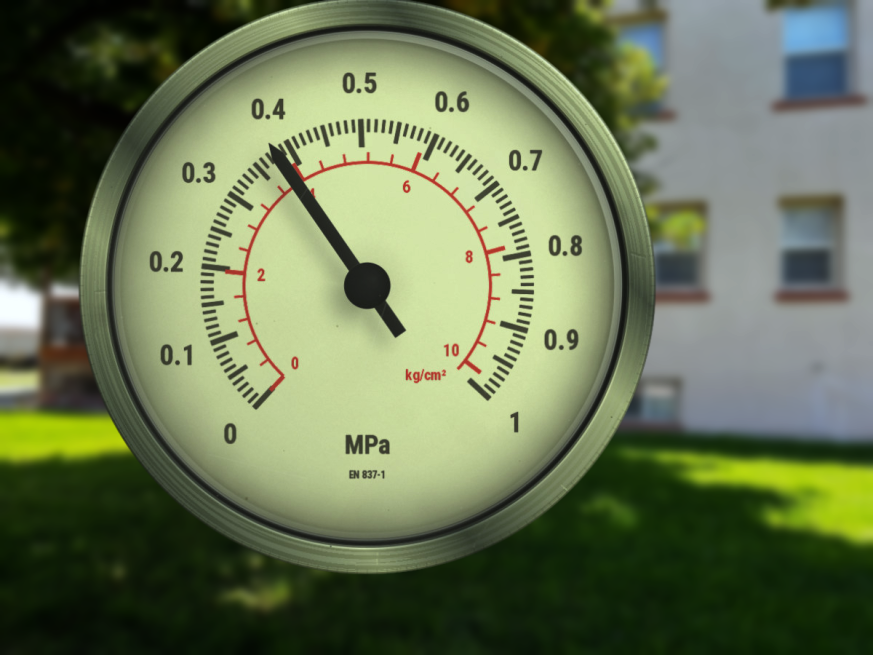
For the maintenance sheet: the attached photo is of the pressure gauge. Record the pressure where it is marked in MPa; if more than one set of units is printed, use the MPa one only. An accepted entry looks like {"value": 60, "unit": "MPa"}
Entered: {"value": 0.38, "unit": "MPa"}
